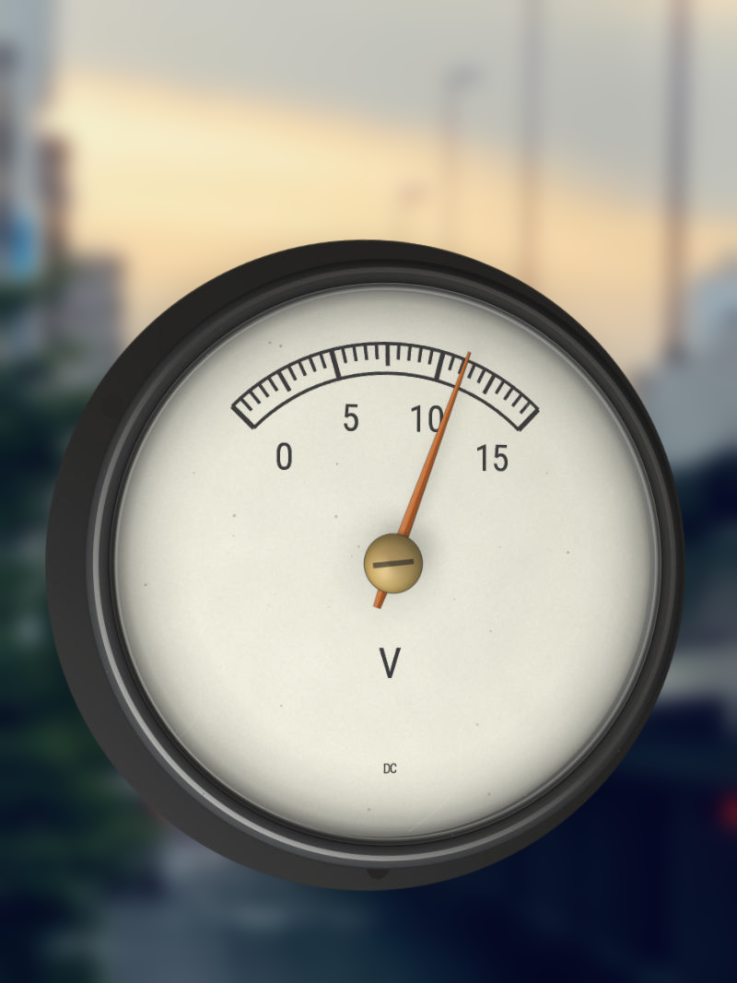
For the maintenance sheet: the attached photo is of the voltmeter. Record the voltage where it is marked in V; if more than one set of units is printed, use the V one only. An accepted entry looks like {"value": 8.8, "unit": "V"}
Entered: {"value": 11, "unit": "V"}
